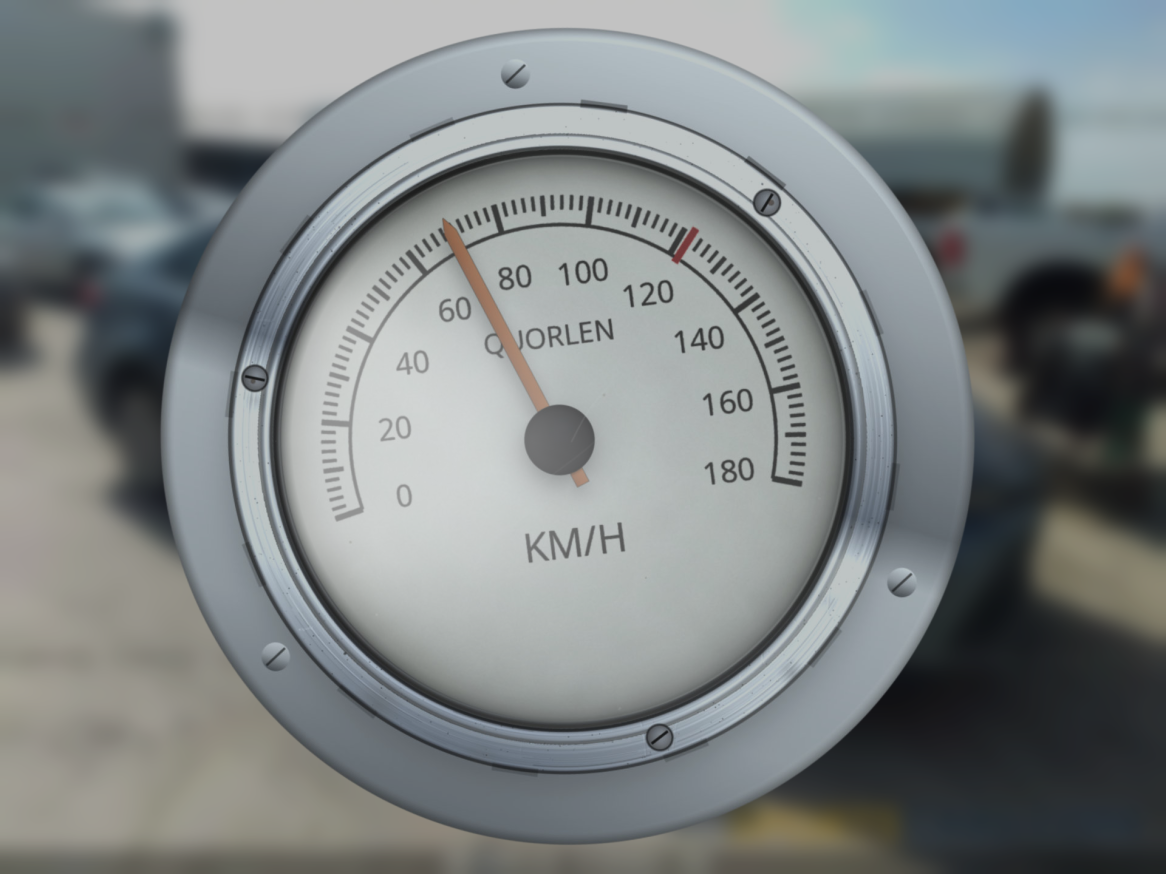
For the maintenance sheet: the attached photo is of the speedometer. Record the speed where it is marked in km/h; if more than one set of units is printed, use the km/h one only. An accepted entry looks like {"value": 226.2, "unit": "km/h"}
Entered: {"value": 70, "unit": "km/h"}
